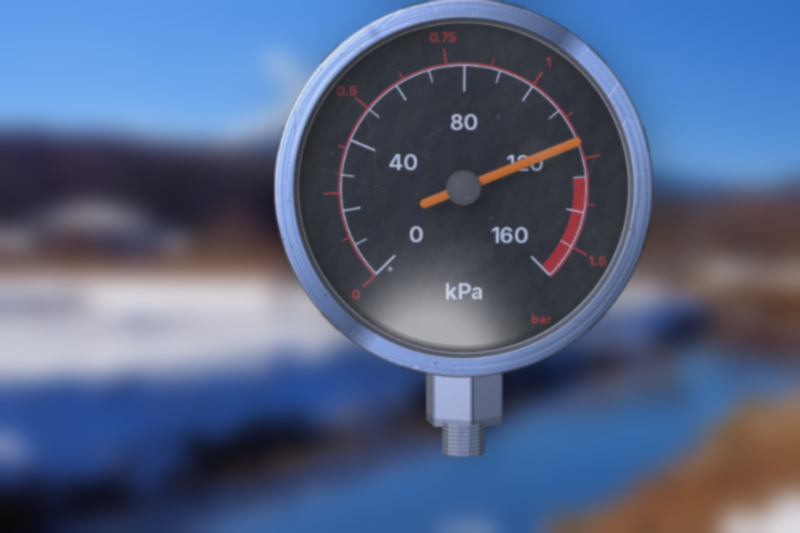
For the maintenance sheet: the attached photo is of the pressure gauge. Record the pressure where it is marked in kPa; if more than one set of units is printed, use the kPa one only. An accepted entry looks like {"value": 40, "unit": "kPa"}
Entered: {"value": 120, "unit": "kPa"}
